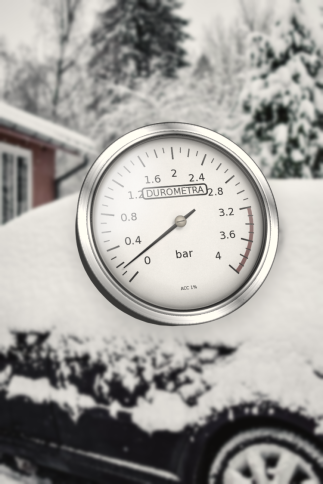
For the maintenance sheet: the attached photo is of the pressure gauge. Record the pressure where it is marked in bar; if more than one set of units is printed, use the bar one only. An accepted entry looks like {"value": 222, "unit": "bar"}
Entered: {"value": 0.15, "unit": "bar"}
